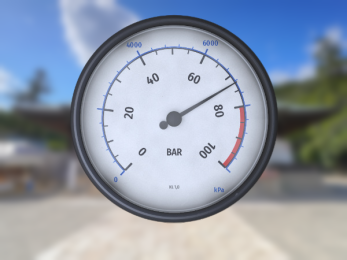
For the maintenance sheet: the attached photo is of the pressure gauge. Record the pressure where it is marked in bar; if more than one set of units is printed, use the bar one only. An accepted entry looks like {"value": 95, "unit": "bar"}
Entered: {"value": 72.5, "unit": "bar"}
